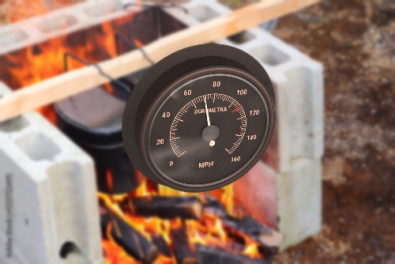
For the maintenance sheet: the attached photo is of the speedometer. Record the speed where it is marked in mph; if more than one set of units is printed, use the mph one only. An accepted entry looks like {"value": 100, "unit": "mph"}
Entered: {"value": 70, "unit": "mph"}
